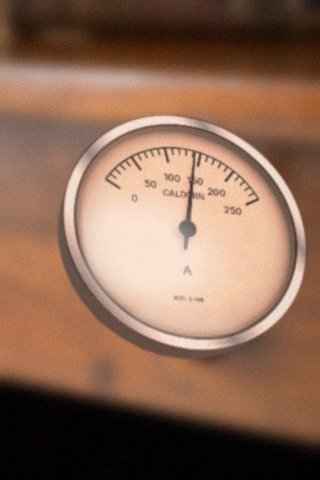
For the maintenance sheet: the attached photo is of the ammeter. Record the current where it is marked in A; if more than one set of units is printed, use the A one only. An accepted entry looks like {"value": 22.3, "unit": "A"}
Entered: {"value": 140, "unit": "A"}
